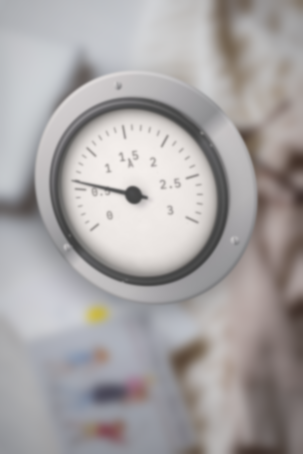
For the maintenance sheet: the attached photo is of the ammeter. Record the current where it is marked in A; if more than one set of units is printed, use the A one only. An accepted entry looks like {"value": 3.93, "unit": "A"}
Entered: {"value": 0.6, "unit": "A"}
